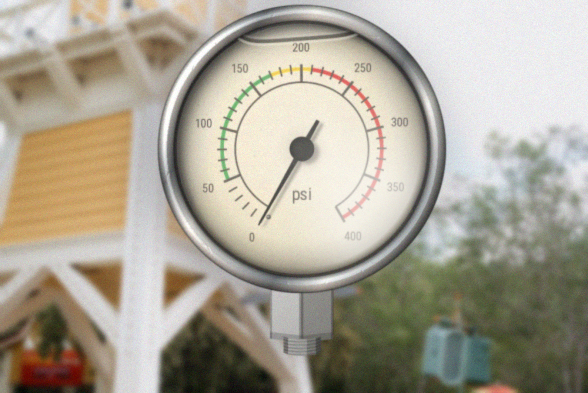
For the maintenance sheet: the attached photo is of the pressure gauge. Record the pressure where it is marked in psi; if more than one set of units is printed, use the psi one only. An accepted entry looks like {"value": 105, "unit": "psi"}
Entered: {"value": 0, "unit": "psi"}
